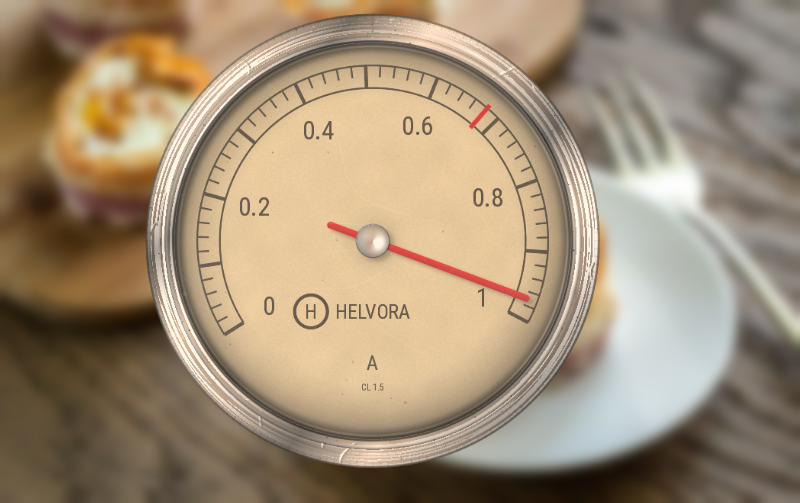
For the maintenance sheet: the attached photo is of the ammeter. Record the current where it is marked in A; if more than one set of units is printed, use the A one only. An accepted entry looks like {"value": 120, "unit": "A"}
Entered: {"value": 0.97, "unit": "A"}
